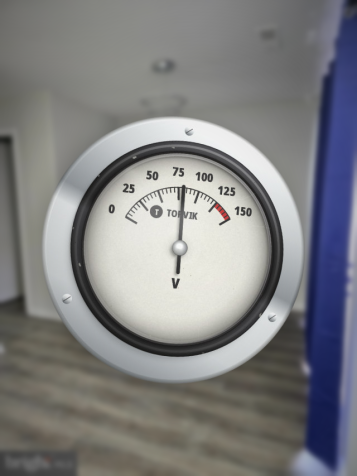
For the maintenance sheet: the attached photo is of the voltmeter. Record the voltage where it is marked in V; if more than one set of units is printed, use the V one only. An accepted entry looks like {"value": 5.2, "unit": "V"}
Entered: {"value": 80, "unit": "V"}
